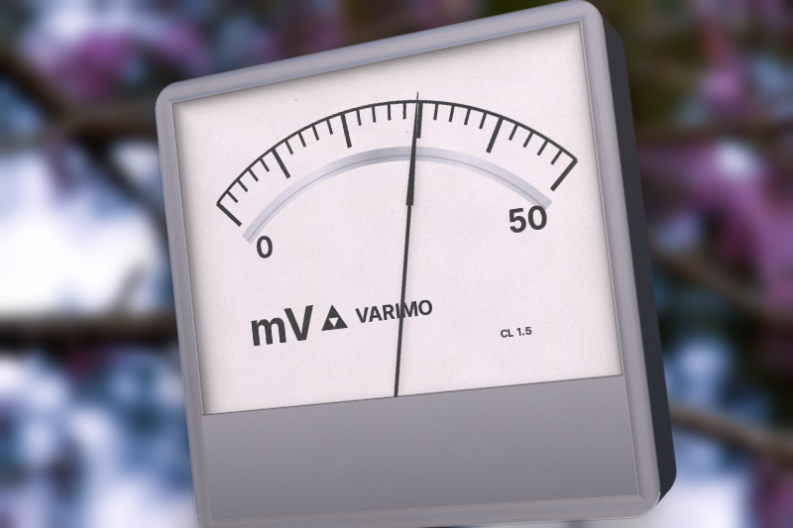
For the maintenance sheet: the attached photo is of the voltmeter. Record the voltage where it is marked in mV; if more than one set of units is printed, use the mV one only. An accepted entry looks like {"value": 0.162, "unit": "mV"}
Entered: {"value": 30, "unit": "mV"}
